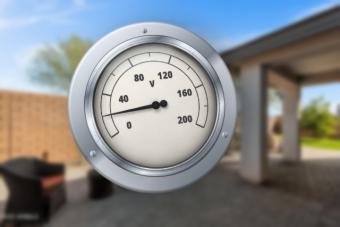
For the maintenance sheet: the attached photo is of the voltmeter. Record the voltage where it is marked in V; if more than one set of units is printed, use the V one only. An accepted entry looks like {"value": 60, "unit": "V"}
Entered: {"value": 20, "unit": "V"}
